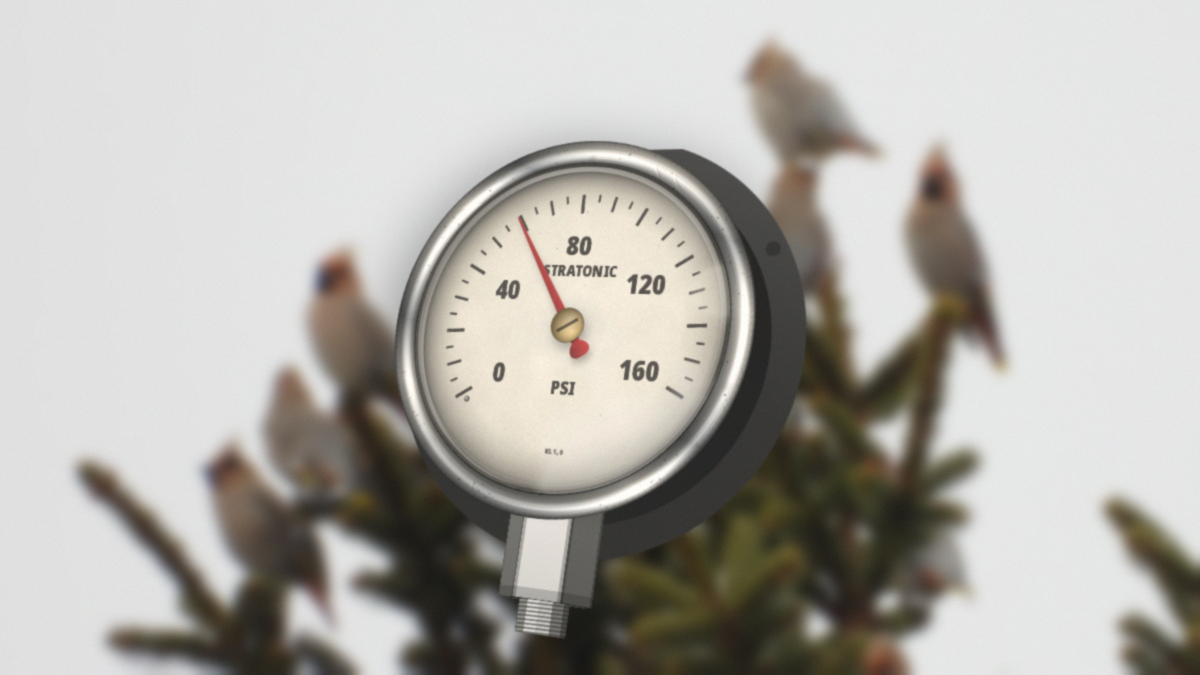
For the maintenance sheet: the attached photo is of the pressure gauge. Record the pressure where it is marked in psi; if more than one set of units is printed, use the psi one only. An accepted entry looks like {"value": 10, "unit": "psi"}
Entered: {"value": 60, "unit": "psi"}
